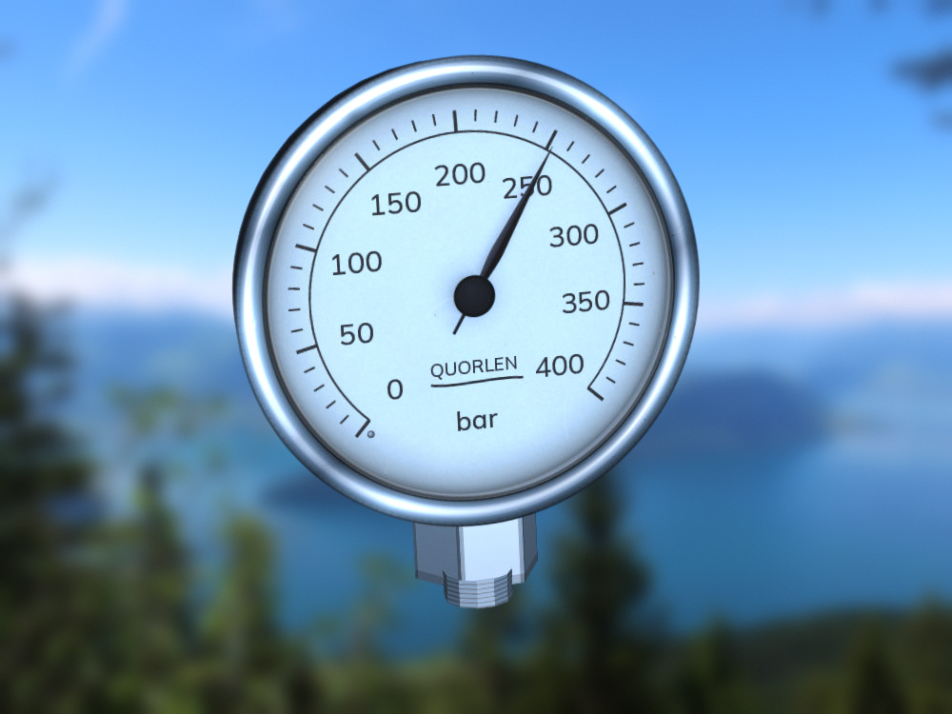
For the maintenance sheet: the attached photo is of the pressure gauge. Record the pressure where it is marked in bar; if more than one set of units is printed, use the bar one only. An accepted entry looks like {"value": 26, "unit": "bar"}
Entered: {"value": 250, "unit": "bar"}
